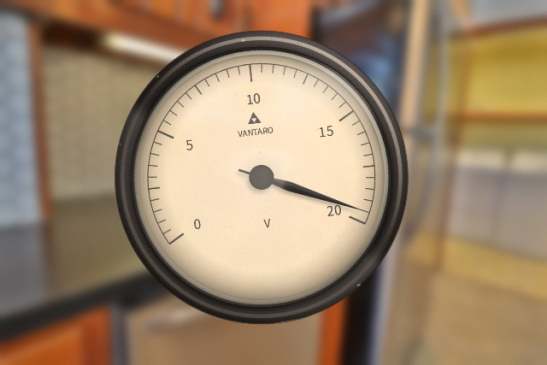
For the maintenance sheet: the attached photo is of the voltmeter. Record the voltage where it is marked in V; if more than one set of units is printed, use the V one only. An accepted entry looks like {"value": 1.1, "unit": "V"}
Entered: {"value": 19.5, "unit": "V"}
